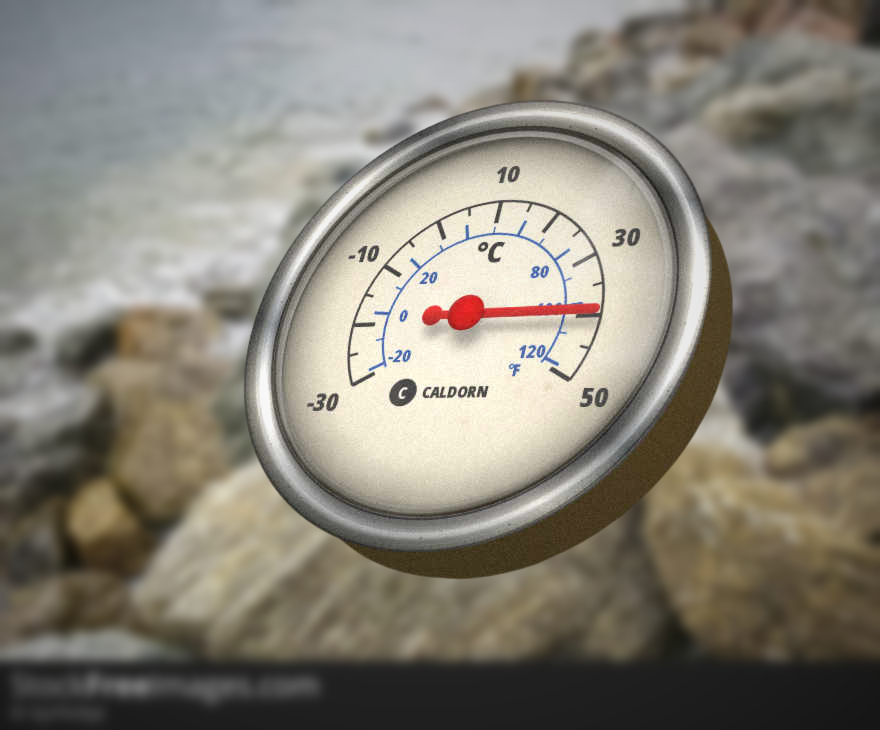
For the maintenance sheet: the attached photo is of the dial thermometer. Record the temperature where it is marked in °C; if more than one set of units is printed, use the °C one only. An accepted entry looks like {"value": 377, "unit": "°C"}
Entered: {"value": 40, "unit": "°C"}
